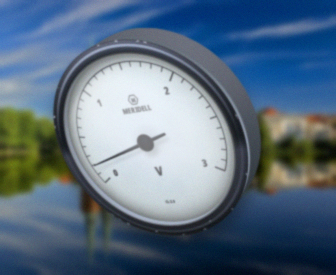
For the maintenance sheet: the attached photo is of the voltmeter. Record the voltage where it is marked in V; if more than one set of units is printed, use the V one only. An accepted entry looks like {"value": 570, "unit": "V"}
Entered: {"value": 0.2, "unit": "V"}
